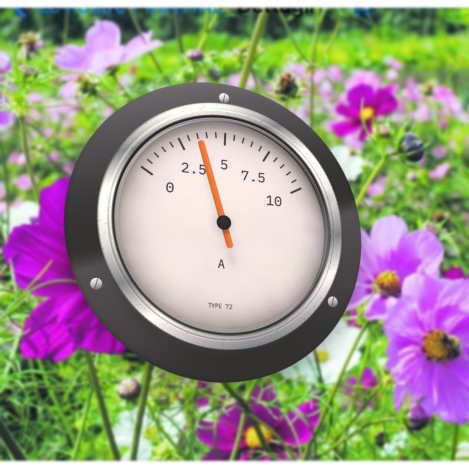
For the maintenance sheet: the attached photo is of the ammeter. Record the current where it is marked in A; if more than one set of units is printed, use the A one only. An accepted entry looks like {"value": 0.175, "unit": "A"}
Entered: {"value": 3.5, "unit": "A"}
